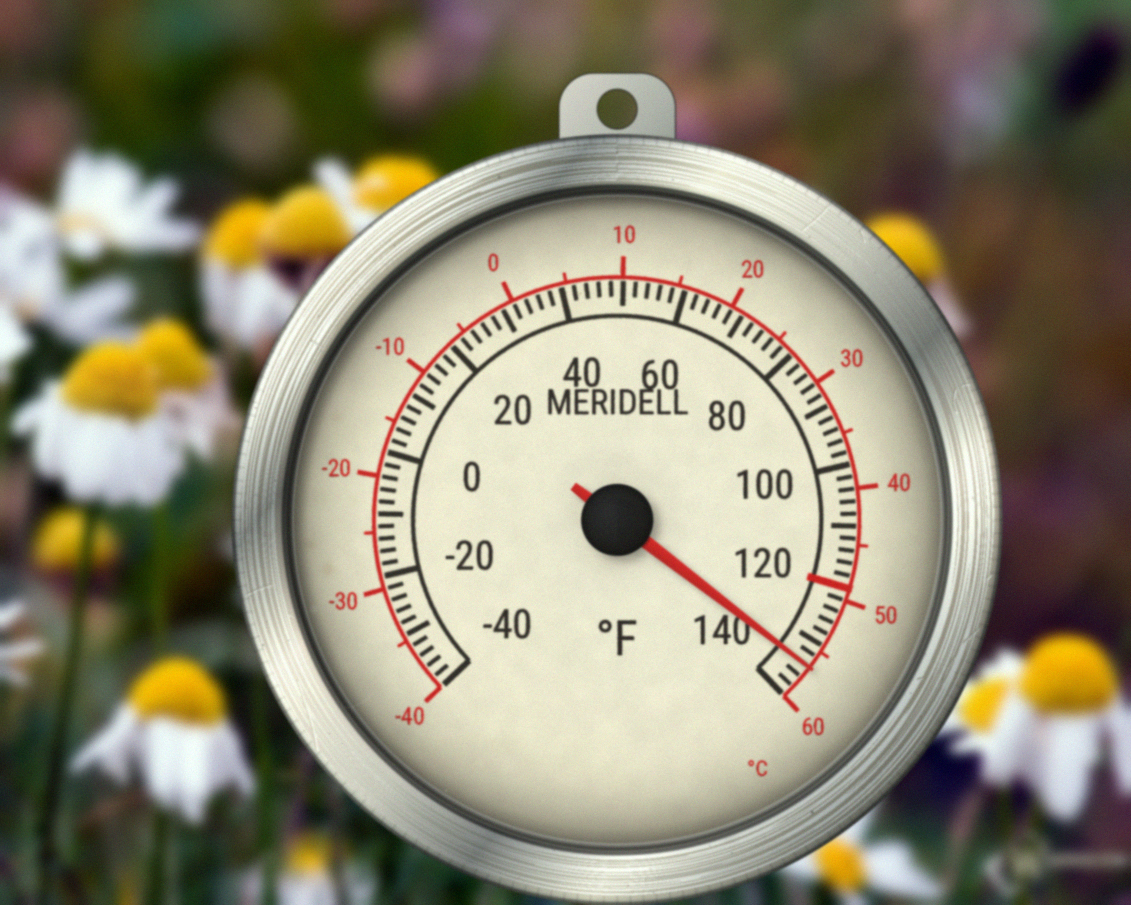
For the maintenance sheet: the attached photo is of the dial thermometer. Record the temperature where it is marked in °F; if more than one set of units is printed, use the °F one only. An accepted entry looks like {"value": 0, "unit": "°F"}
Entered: {"value": 134, "unit": "°F"}
